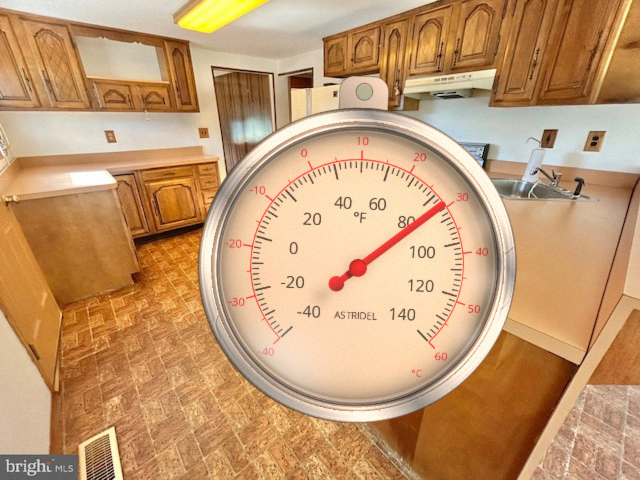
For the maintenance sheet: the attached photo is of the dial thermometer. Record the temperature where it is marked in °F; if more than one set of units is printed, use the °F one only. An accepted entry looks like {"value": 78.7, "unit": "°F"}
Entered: {"value": 84, "unit": "°F"}
